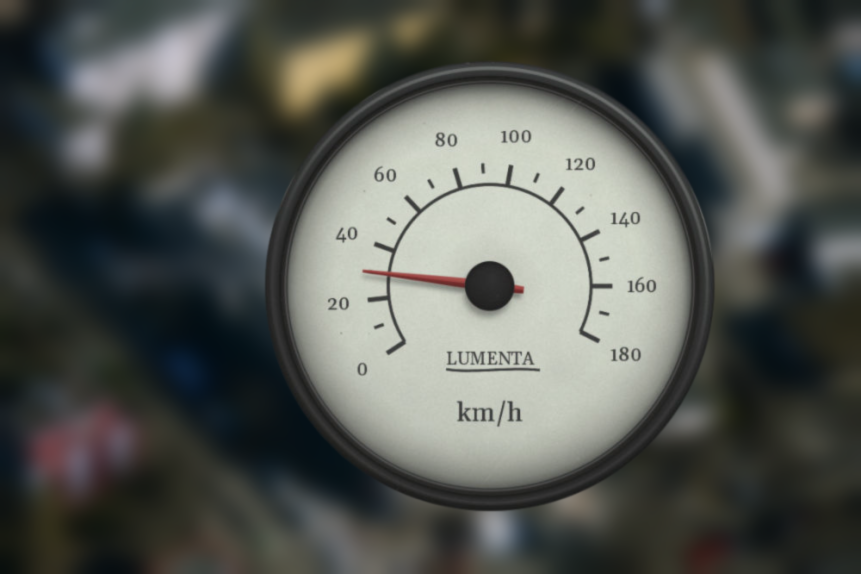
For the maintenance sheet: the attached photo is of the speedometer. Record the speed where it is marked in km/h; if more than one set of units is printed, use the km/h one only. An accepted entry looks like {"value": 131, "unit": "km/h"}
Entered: {"value": 30, "unit": "km/h"}
